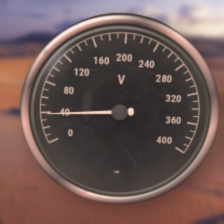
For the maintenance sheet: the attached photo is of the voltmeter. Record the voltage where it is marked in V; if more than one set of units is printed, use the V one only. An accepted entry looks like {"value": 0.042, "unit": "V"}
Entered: {"value": 40, "unit": "V"}
